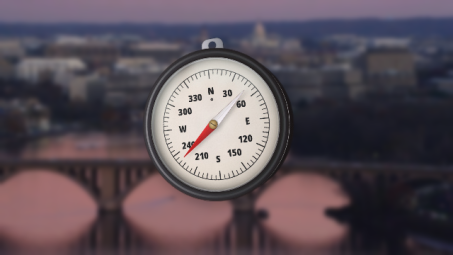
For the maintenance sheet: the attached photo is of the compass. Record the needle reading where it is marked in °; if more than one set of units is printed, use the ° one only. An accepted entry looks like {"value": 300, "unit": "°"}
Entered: {"value": 230, "unit": "°"}
